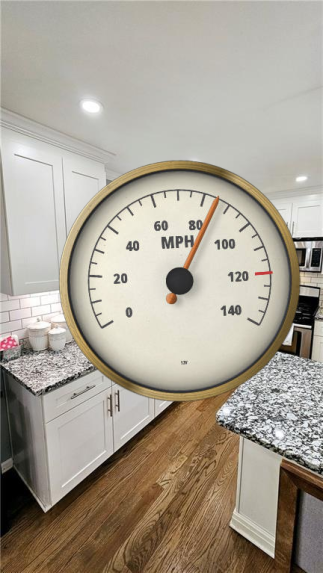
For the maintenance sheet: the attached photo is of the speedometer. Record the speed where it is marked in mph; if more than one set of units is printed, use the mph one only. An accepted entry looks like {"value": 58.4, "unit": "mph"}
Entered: {"value": 85, "unit": "mph"}
